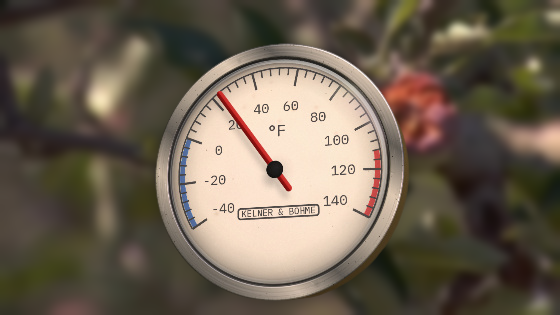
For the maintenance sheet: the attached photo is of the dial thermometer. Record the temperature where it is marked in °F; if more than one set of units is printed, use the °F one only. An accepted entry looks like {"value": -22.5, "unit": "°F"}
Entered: {"value": 24, "unit": "°F"}
